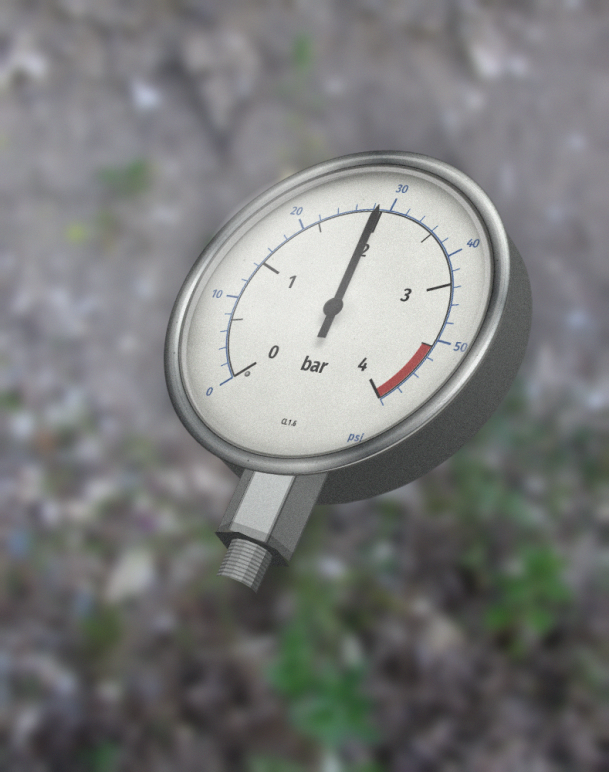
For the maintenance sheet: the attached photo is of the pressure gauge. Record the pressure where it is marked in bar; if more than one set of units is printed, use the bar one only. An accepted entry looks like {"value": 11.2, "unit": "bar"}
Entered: {"value": 2, "unit": "bar"}
